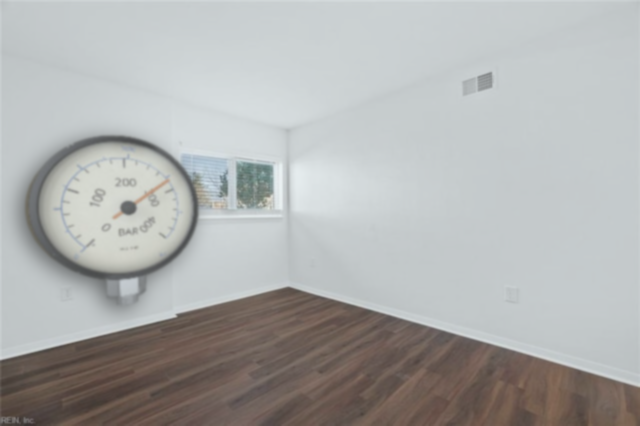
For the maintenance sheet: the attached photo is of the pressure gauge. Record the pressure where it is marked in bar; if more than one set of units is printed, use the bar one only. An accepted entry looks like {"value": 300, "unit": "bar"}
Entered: {"value": 280, "unit": "bar"}
